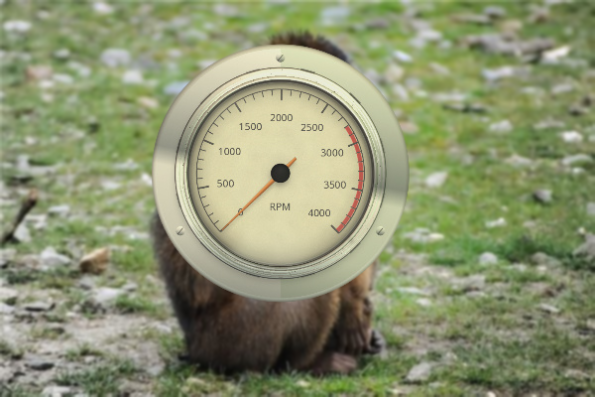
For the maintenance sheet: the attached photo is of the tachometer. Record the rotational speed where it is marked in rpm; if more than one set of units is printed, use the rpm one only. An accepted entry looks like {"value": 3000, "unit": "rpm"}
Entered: {"value": 0, "unit": "rpm"}
